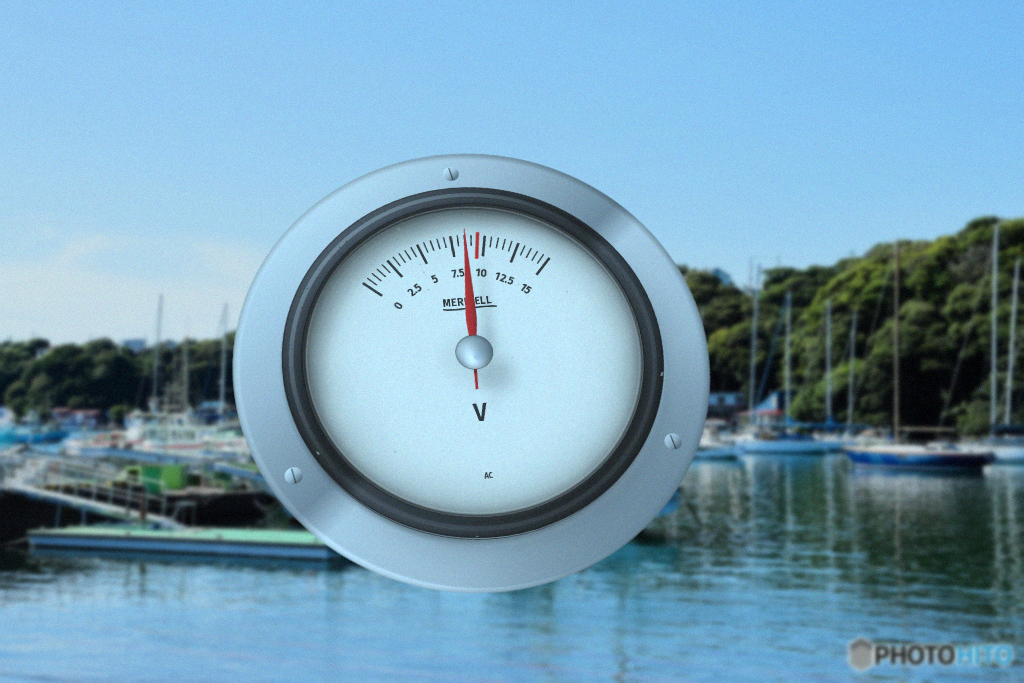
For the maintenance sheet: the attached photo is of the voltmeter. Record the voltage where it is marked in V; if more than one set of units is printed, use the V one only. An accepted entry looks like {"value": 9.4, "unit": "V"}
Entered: {"value": 8.5, "unit": "V"}
